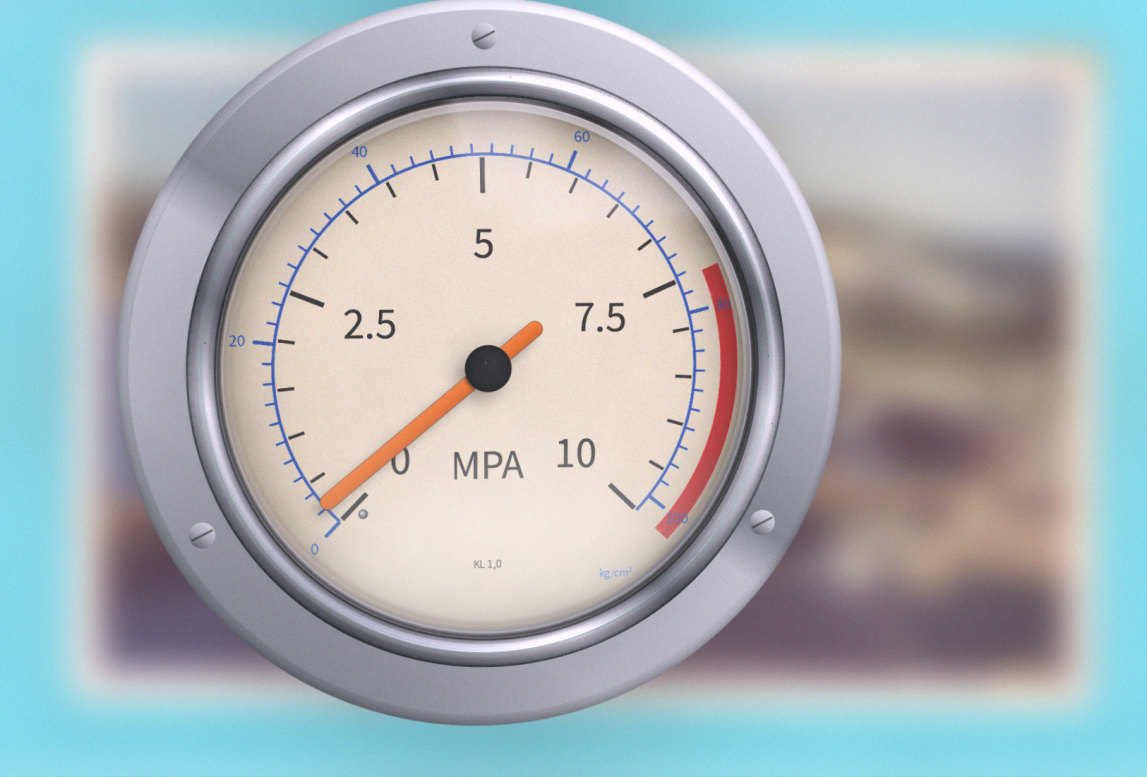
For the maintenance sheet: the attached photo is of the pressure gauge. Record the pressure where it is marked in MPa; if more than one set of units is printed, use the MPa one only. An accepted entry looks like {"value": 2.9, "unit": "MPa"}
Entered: {"value": 0.25, "unit": "MPa"}
